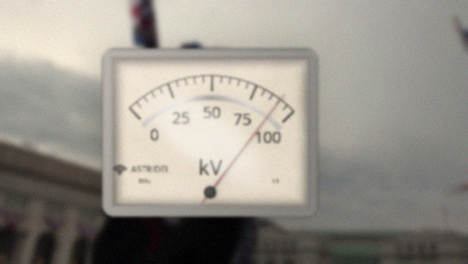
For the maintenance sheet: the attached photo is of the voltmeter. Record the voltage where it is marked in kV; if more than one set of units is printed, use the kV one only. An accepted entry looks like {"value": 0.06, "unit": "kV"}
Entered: {"value": 90, "unit": "kV"}
